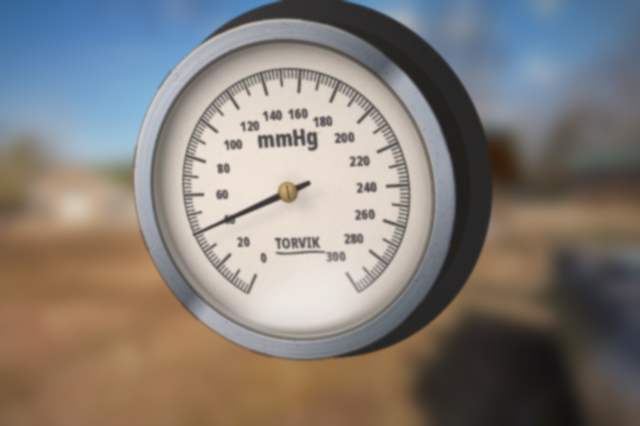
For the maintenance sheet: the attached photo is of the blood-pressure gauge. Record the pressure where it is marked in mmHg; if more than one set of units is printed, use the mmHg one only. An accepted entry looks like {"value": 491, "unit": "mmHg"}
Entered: {"value": 40, "unit": "mmHg"}
